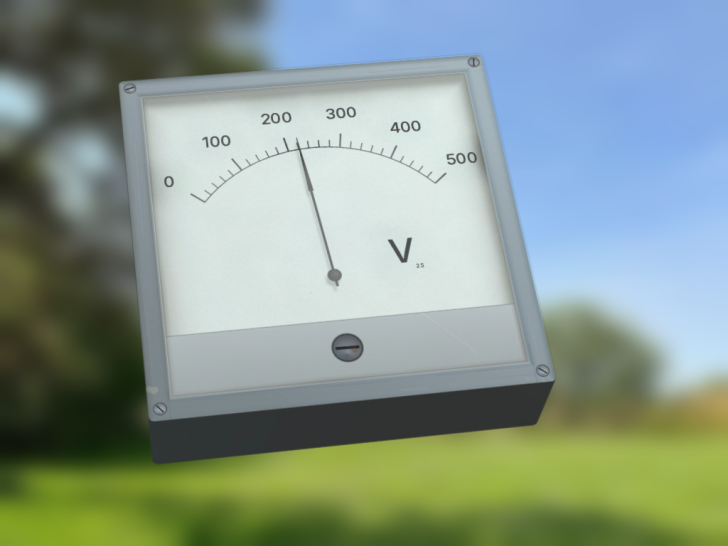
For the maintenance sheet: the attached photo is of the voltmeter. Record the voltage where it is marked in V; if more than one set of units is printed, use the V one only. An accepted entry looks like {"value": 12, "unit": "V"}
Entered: {"value": 220, "unit": "V"}
